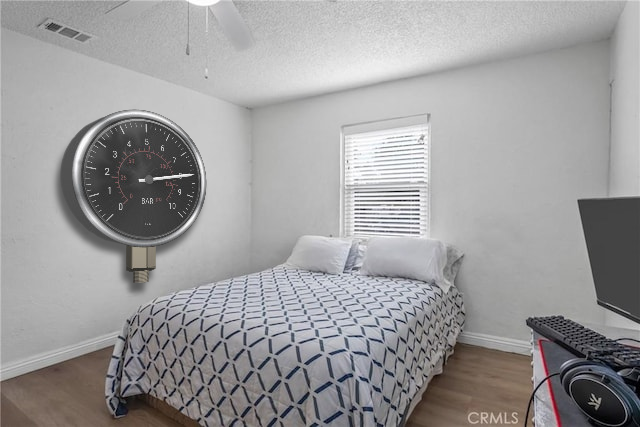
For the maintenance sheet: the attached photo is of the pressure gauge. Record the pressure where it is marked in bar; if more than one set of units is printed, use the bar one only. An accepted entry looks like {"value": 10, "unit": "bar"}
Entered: {"value": 8, "unit": "bar"}
